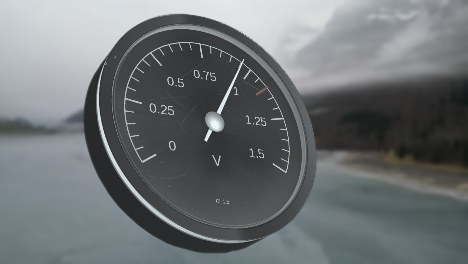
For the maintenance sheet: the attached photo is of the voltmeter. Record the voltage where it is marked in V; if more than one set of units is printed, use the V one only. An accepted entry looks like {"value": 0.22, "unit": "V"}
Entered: {"value": 0.95, "unit": "V"}
